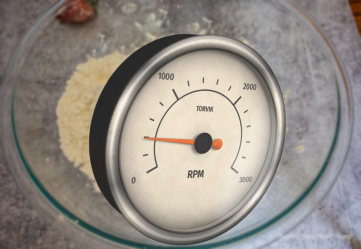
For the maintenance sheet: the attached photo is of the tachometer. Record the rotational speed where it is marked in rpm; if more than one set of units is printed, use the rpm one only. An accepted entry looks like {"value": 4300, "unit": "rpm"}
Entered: {"value": 400, "unit": "rpm"}
